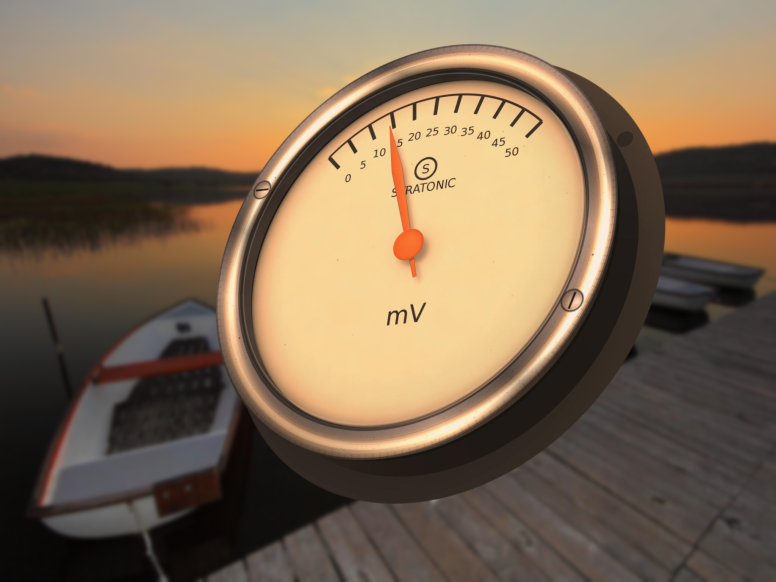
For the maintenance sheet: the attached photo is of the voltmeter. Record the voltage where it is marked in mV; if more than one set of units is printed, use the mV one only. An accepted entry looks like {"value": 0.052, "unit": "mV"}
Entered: {"value": 15, "unit": "mV"}
